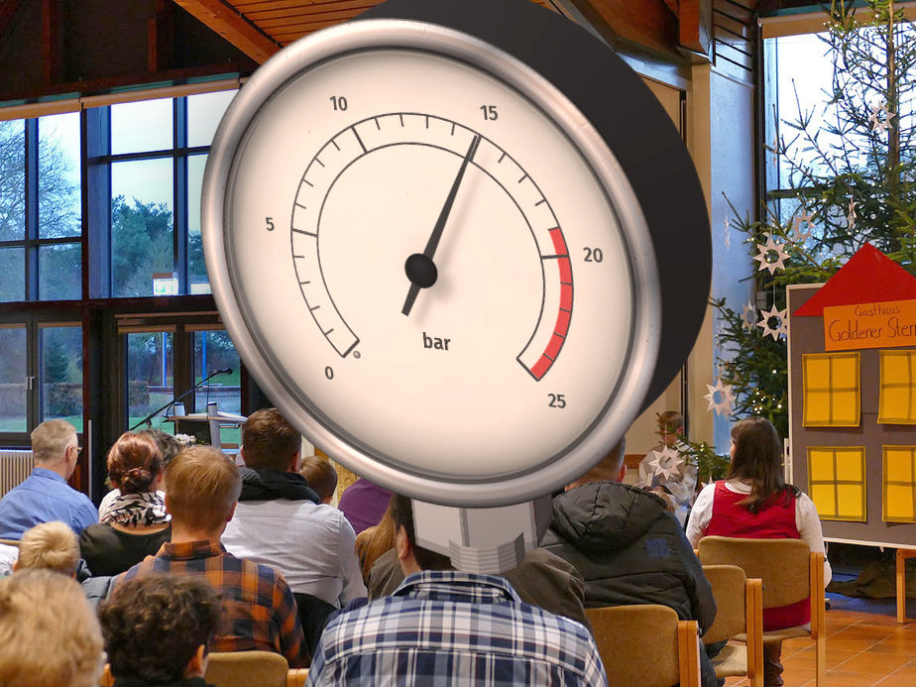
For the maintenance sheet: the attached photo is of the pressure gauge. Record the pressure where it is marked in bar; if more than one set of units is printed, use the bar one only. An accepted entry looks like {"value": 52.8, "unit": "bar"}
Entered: {"value": 15, "unit": "bar"}
